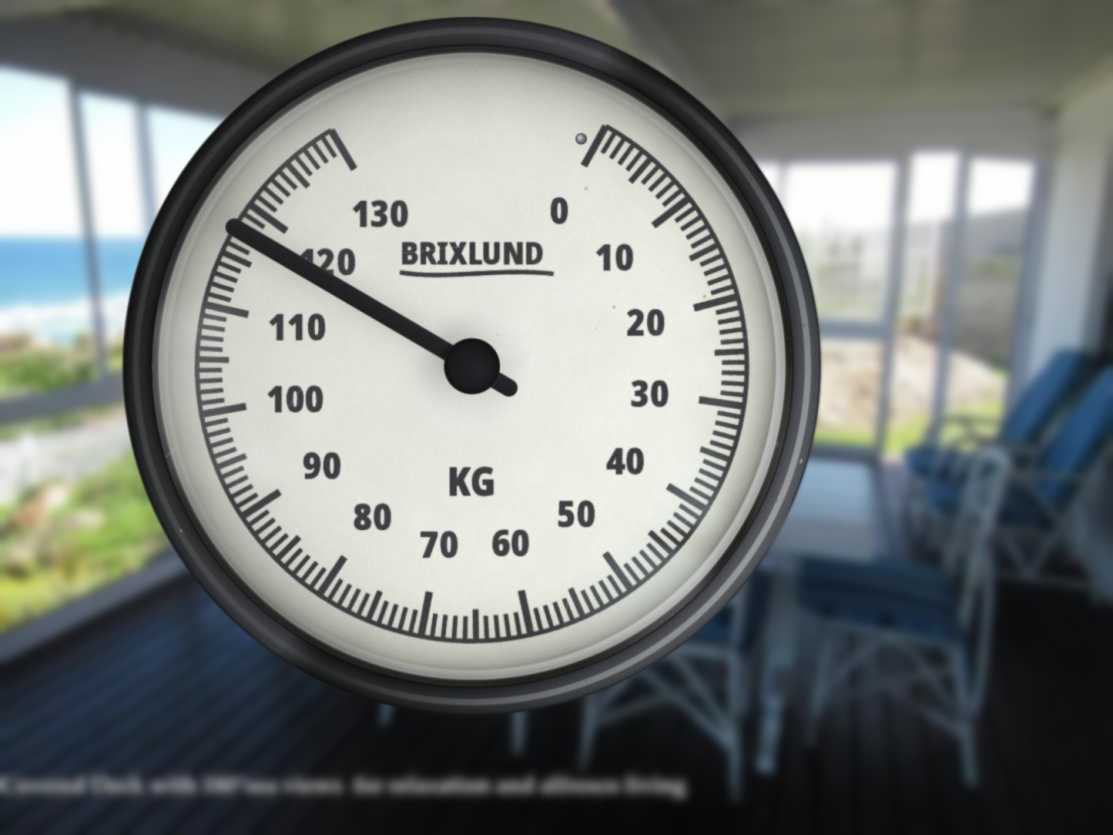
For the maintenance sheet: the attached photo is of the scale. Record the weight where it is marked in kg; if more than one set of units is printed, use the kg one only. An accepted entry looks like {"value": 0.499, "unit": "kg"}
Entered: {"value": 117.5, "unit": "kg"}
